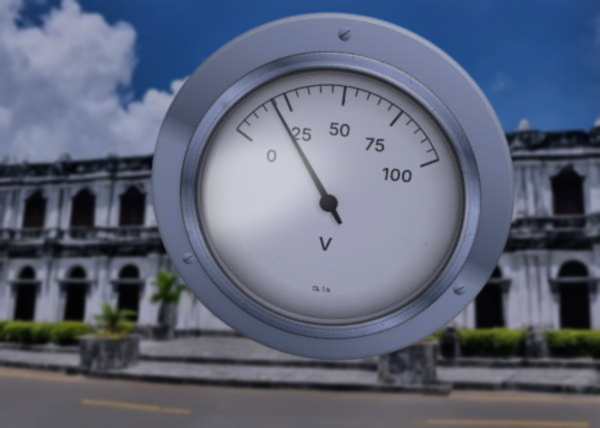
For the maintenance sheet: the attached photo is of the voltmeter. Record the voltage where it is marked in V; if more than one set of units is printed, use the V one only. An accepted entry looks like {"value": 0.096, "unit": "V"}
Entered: {"value": 20, "unit": "V"}
